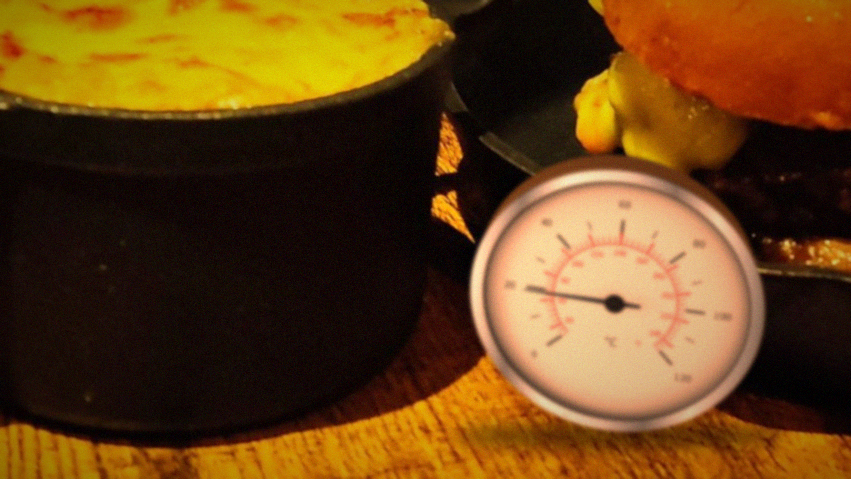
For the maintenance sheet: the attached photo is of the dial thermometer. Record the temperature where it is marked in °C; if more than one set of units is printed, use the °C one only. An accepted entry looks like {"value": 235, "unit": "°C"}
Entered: {"value": 20, "unit": "°C"}
